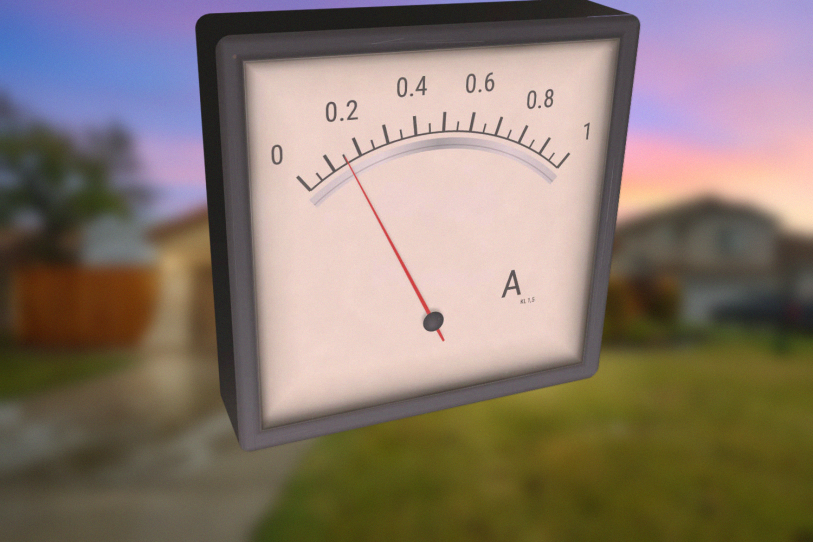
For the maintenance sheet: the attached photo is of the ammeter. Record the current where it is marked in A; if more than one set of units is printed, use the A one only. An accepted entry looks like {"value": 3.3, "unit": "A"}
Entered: {"value": 0.15, "unit": "A"}
